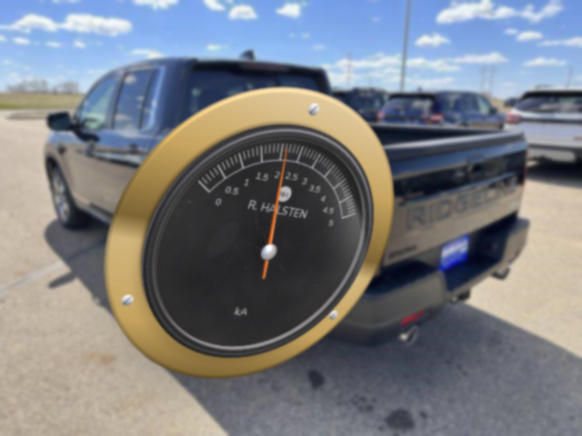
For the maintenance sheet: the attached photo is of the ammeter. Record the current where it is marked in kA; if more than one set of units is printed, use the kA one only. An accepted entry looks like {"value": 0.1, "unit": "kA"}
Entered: {"value": 2, "unit": "kA"}
